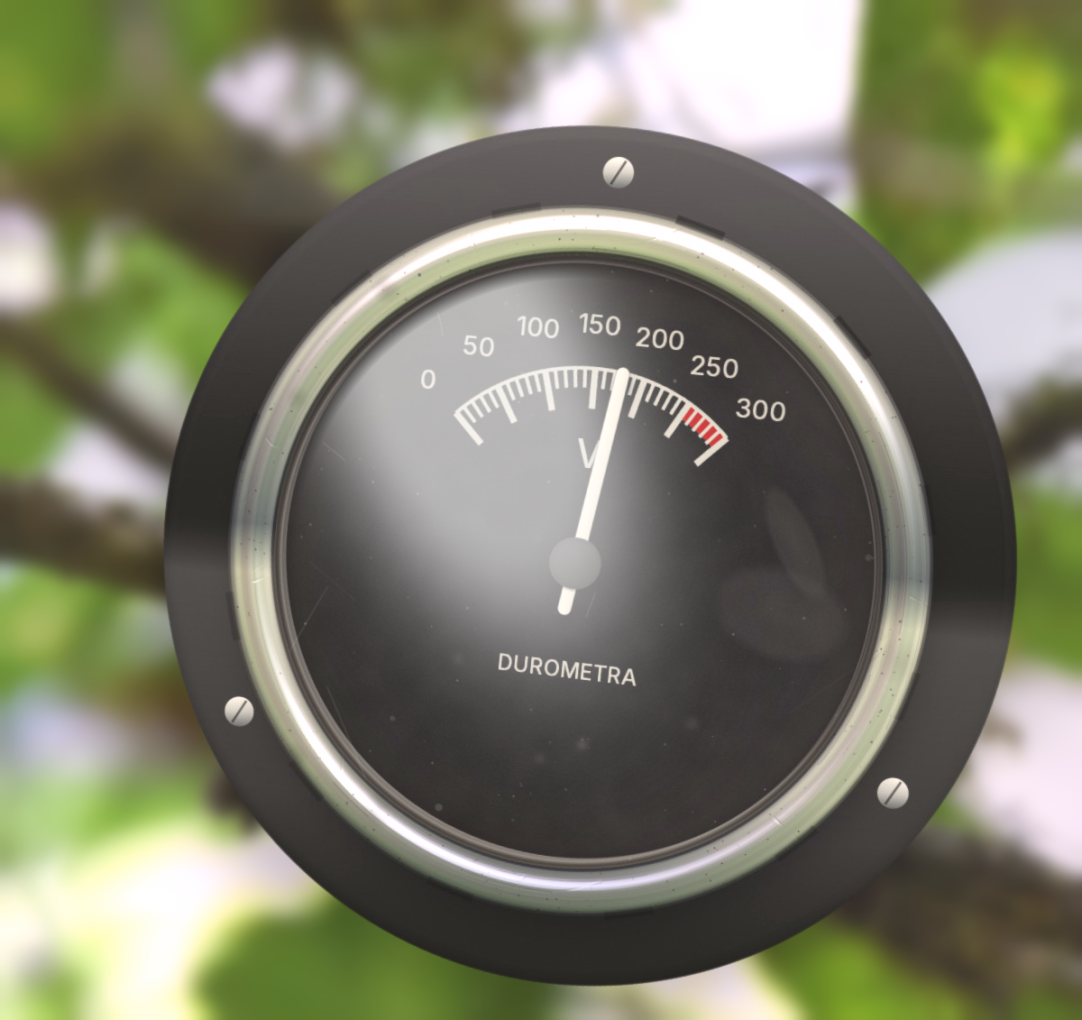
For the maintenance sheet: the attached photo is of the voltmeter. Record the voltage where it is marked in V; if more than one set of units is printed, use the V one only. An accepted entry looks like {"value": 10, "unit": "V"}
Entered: {"value": 180, "unit": "V"}
